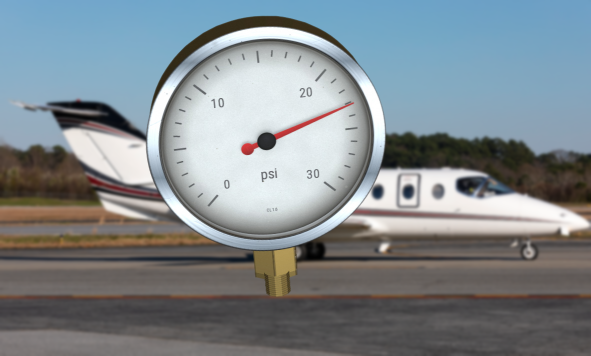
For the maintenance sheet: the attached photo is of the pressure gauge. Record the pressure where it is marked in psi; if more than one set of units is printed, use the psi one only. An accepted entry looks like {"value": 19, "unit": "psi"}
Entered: {"value": 23, "unit": "psi"}
